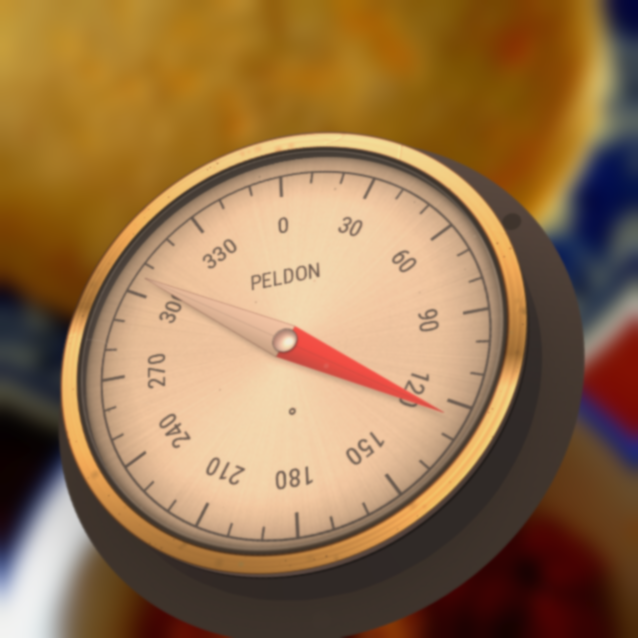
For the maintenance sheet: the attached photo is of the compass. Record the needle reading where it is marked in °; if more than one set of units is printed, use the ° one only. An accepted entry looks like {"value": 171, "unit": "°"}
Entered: {"value": 125, "unit": "°"}
